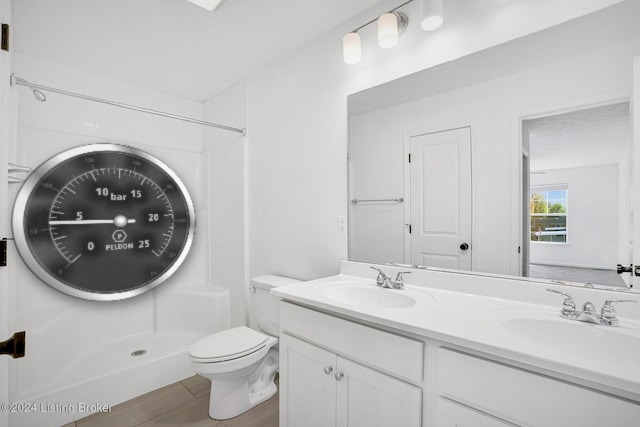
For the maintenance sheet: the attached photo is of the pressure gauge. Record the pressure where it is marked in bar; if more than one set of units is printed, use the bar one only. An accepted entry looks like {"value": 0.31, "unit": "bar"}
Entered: {"value": 4, "unit": "bar"}
